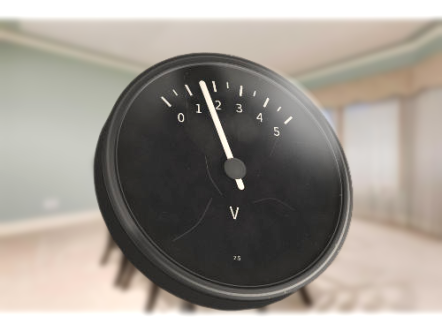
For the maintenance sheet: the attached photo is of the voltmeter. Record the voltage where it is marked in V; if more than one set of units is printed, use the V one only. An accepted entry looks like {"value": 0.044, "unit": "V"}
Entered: {"value": 1.5, "unit": "V"}
